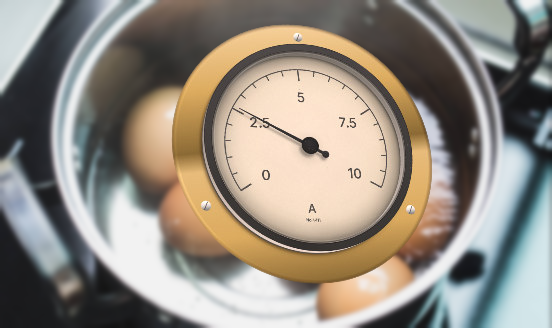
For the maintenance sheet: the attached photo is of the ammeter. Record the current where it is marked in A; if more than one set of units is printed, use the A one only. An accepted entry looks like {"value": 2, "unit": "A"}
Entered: {"value": 2.5, "unit": "A"}
